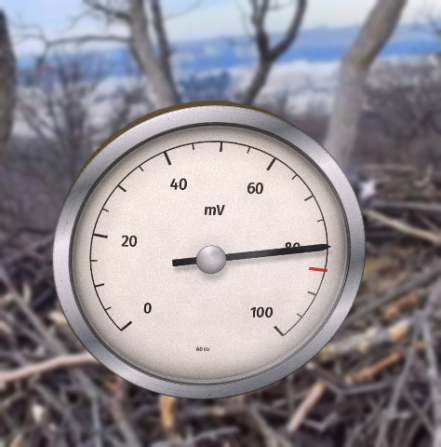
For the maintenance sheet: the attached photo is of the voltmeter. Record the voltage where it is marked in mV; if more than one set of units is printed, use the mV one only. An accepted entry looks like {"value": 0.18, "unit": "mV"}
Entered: {"value": 80, "unit": "mV"}
